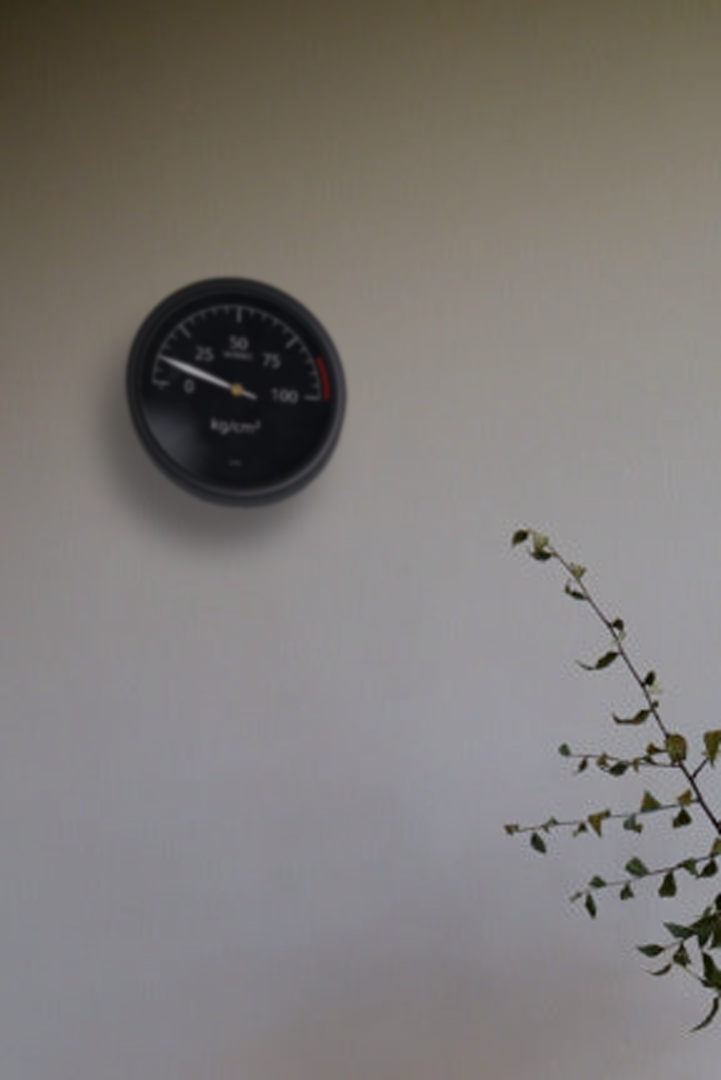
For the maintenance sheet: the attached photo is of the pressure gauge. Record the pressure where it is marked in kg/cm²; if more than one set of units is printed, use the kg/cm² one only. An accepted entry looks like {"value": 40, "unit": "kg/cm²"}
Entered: {"value": 10, "unit": "kg/cm²"}
